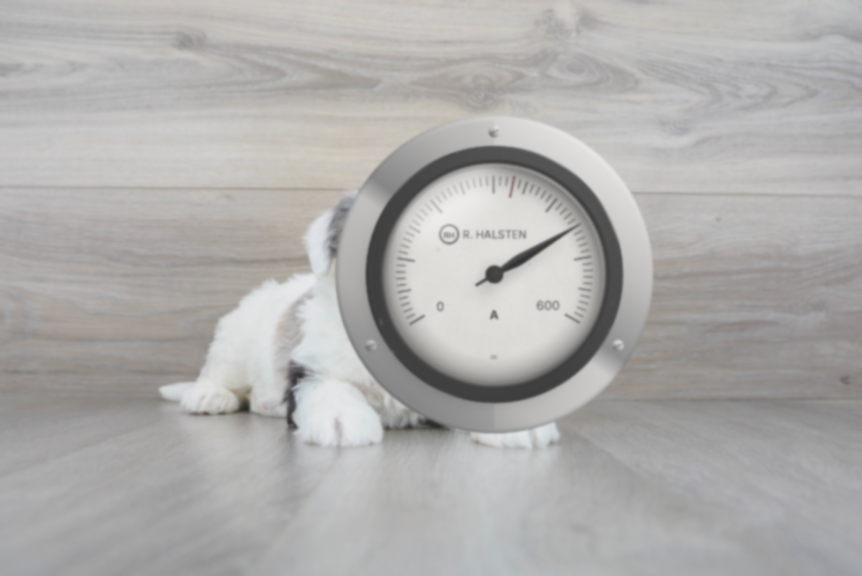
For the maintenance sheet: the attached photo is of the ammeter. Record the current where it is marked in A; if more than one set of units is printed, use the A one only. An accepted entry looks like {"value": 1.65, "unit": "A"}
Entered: {"value": 450, "unit": "A"}
